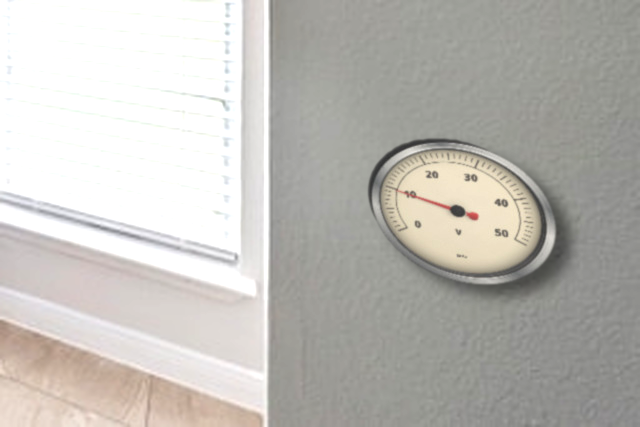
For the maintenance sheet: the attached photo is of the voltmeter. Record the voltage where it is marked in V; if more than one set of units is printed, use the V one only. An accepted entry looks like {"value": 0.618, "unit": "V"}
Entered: {"value": 10, "unit": "V"}
